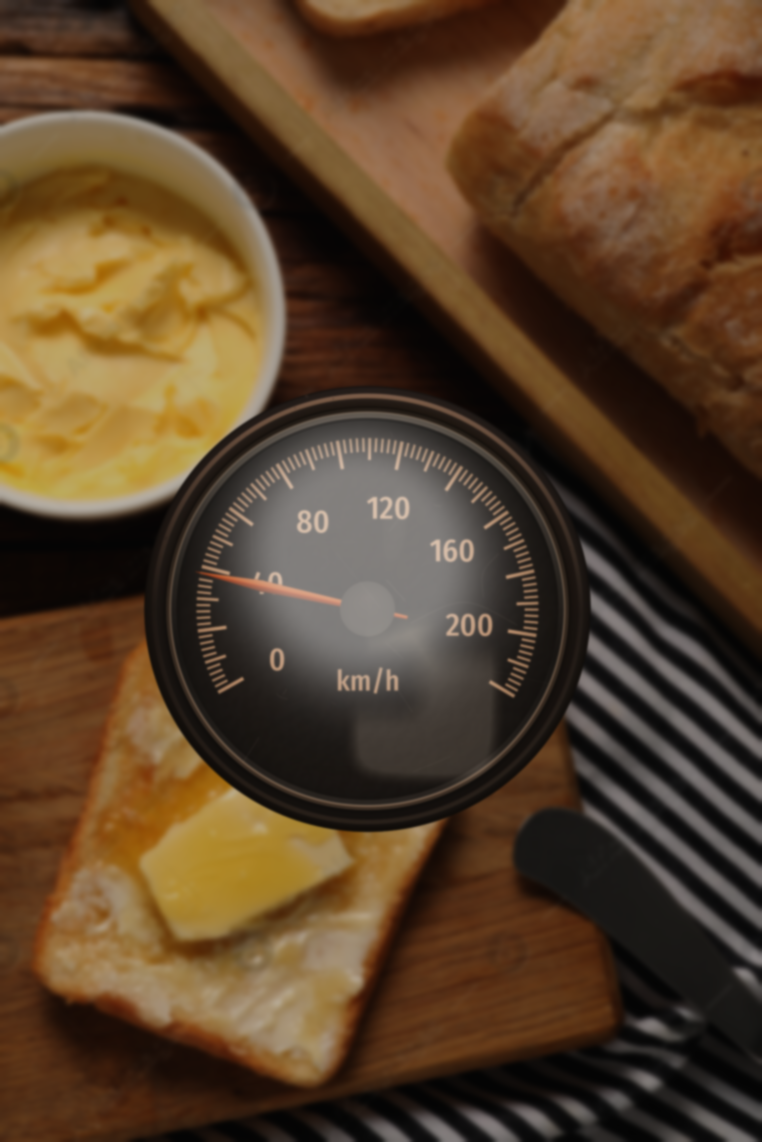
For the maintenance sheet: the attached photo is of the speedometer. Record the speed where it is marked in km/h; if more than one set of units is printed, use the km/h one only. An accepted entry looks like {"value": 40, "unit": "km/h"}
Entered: {"value": 38, "unit": "km/h"}
